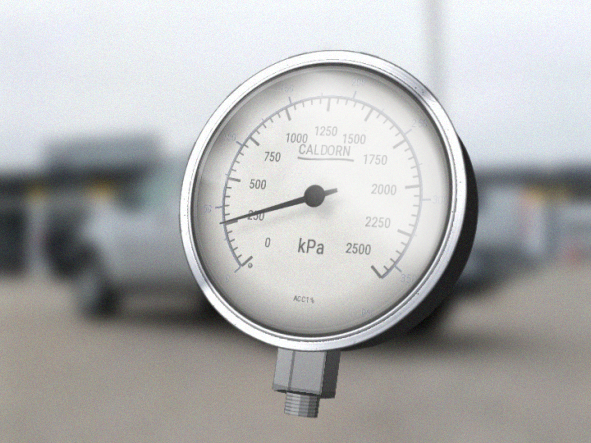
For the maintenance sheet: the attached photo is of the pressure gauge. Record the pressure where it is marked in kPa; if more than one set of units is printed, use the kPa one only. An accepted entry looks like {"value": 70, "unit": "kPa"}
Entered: {"value": 250, "unit": "kPa"}
